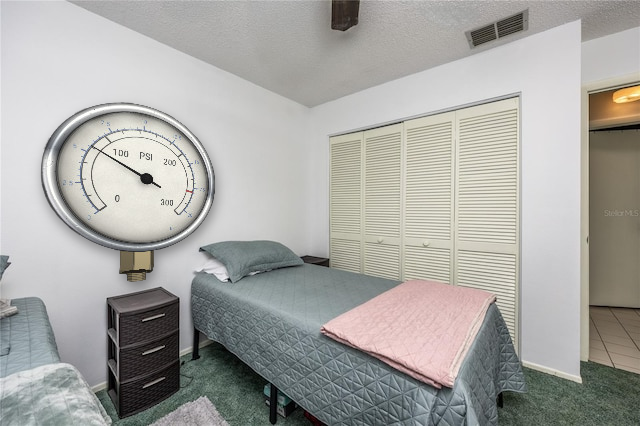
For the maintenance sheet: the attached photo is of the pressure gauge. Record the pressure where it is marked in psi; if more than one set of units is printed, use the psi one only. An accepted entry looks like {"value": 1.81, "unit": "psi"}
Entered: {"value": 80, "unit": "psi"}
